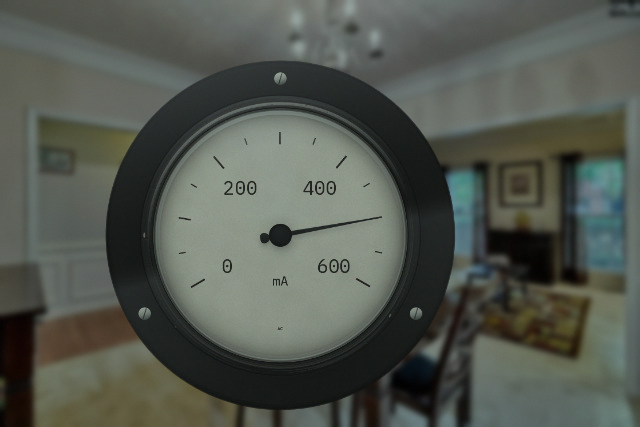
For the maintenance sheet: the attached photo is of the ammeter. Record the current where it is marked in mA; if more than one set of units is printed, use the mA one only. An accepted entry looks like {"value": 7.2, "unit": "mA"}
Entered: {"value": 500, "unit": "mA"}
